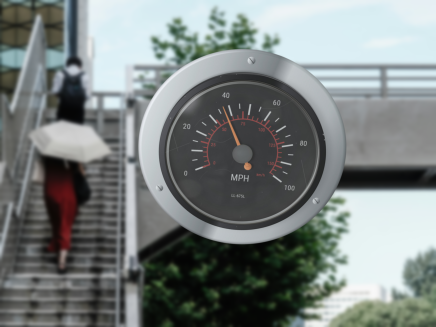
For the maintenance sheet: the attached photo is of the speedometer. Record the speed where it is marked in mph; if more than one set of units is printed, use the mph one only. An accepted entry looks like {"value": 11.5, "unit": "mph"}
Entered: {"value": 37.5, "unit": "mph"}
